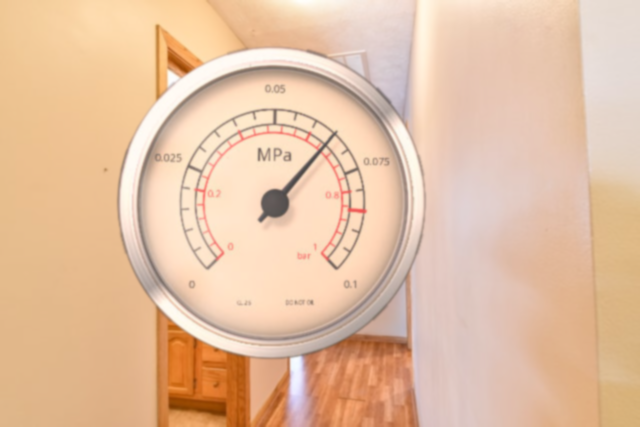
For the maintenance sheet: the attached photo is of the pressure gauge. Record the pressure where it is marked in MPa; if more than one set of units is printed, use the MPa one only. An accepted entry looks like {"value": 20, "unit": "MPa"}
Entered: {"value": 0.065, "unit": "MPa"}
